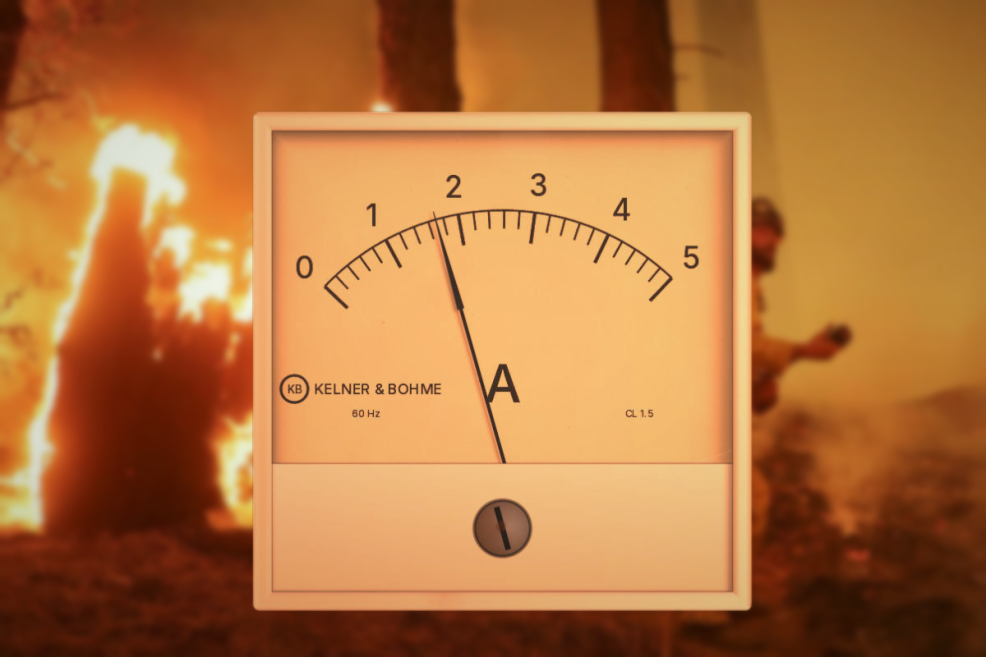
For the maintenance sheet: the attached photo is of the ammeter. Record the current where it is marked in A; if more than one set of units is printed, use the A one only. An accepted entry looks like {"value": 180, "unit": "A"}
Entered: {"value": 1.7, "unit": "A"}
